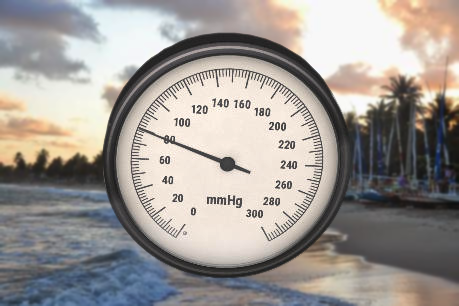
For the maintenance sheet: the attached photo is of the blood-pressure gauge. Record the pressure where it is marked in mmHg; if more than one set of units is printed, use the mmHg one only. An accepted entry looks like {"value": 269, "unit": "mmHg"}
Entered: {"value": 80, "unit": "mmHg"}
